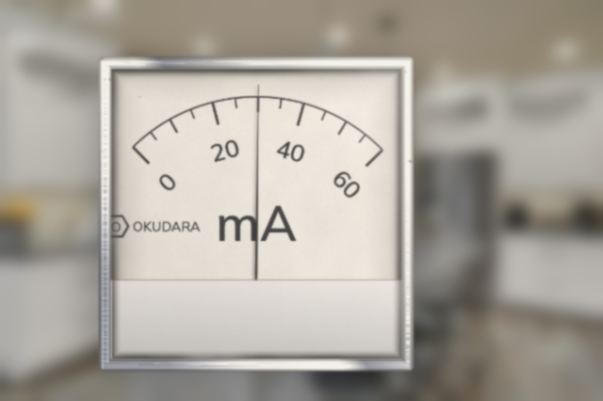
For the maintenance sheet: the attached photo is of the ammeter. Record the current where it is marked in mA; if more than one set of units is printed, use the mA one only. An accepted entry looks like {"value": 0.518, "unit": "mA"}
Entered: {"value": 30, "unit": "mA"}
